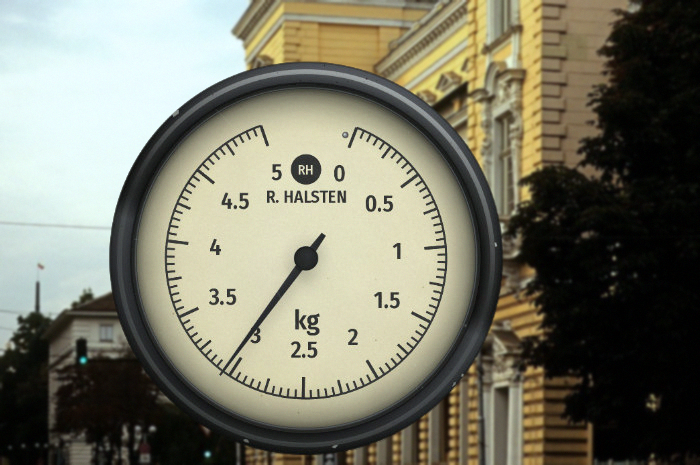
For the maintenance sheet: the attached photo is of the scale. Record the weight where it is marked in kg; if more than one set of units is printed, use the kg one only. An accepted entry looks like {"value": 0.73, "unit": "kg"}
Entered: {"value": 3.05, "unit": "kg"}
